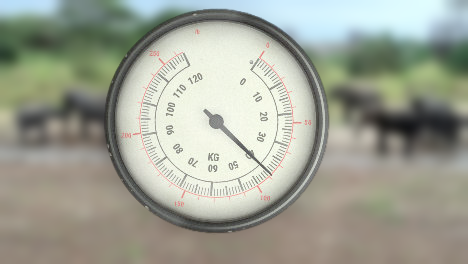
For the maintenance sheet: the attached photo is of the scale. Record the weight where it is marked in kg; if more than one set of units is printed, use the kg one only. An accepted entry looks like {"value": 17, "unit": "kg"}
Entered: {"value": 40, "unit": "kg"}
